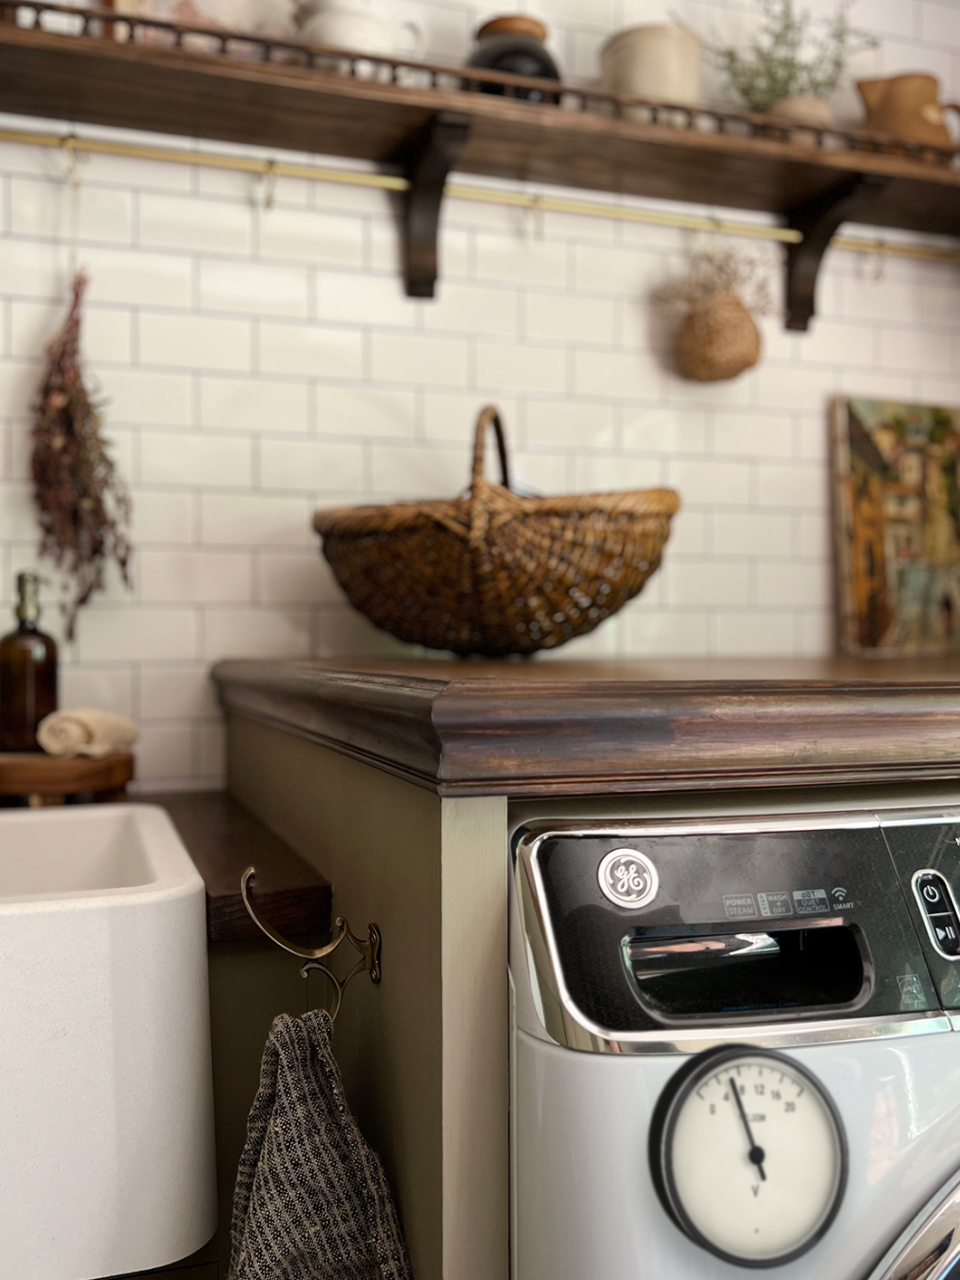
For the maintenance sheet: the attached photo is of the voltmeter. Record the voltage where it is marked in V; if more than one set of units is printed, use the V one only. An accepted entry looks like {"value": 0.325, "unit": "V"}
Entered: {"value": 6, "unit": "V"}
